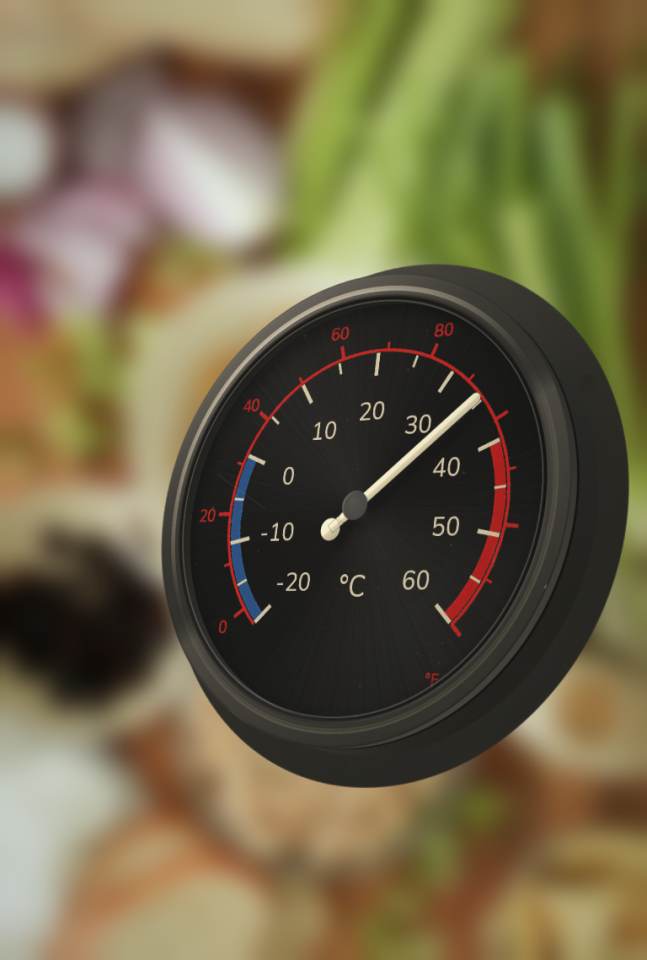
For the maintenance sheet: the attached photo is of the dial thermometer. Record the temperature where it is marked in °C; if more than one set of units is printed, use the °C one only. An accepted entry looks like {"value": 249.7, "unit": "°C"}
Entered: {"value": 35, "unit": "°C"}
